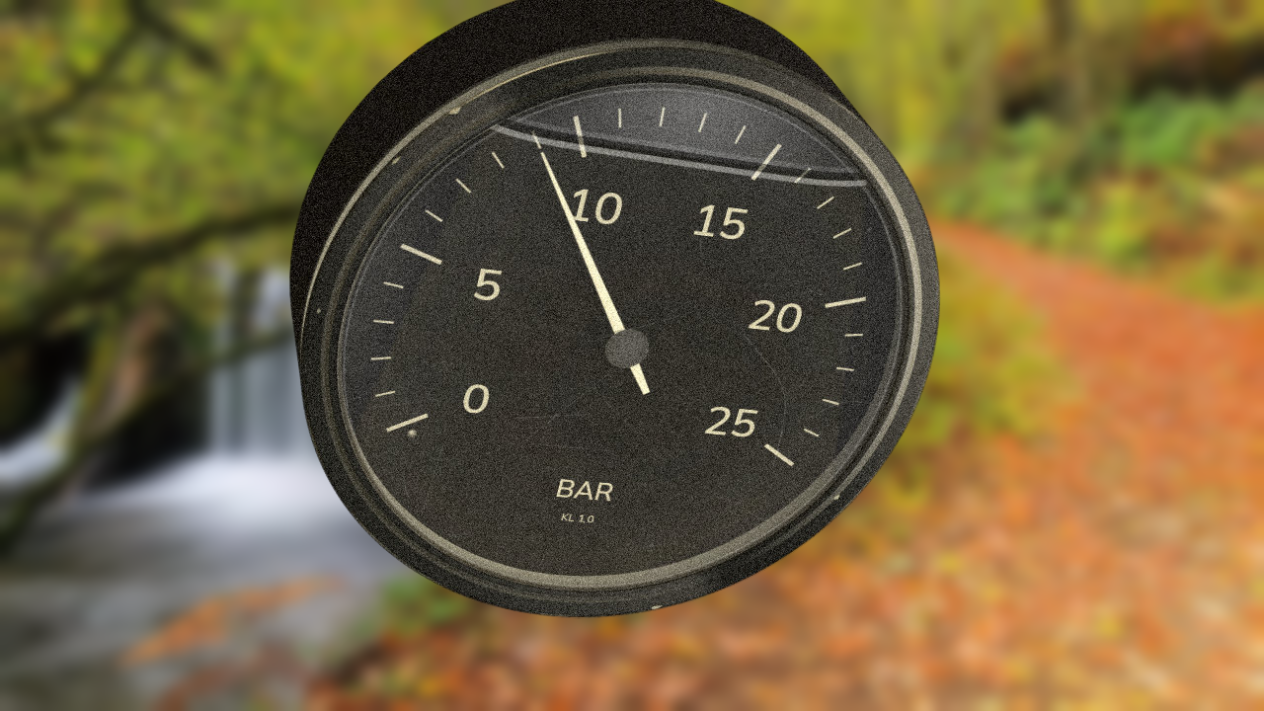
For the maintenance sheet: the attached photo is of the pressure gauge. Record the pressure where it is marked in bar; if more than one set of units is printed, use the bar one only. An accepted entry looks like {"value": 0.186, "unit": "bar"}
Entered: {"value": 9, "unit": "bar"}
